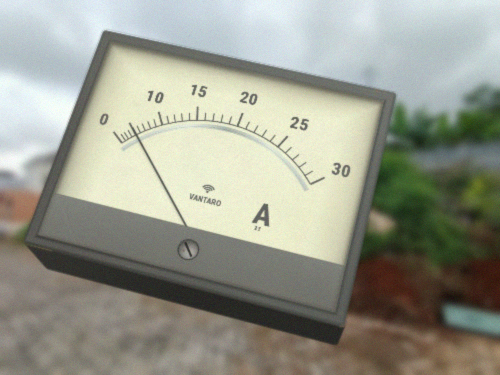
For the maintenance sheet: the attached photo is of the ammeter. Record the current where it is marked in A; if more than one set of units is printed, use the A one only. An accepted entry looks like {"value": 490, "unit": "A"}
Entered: {"value": 5, "unit": "A"}
